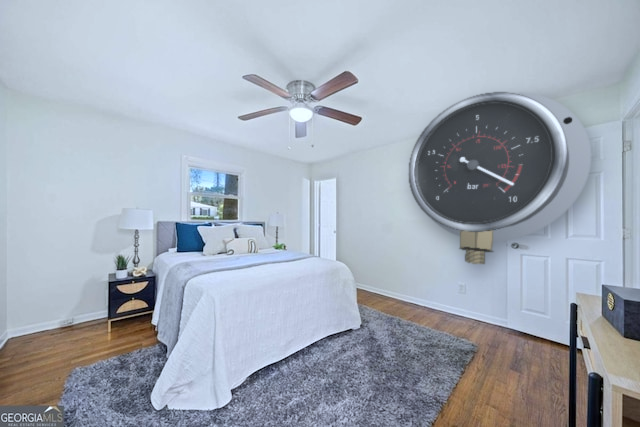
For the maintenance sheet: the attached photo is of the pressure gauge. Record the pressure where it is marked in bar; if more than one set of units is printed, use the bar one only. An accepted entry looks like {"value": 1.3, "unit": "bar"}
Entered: {"value": 9.5, "unit": "bar"}
